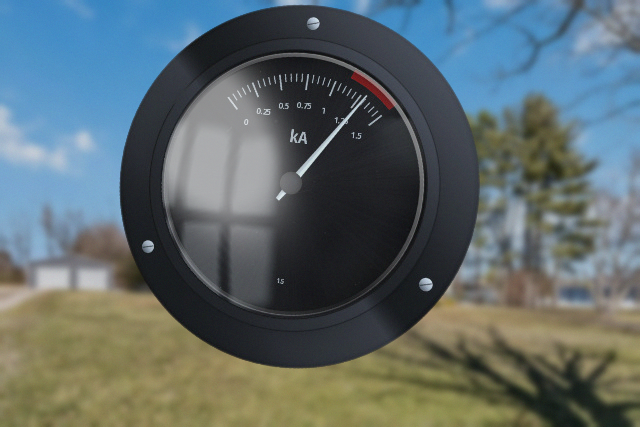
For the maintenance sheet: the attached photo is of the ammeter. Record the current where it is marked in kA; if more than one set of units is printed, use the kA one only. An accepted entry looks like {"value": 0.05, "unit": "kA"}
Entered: {"value": 1.3, "unit": "kA"}
